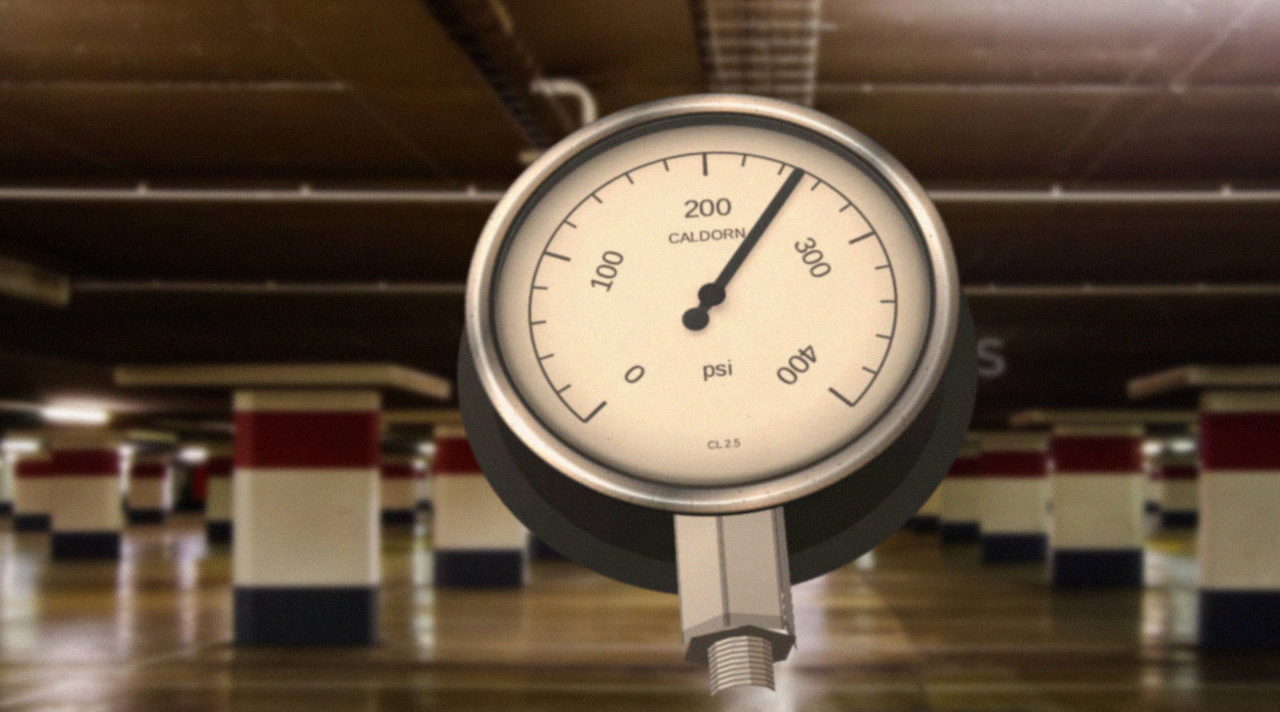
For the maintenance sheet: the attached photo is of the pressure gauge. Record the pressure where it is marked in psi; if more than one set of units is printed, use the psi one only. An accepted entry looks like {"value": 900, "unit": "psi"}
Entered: {"value": 250, "unit": "psi"}
